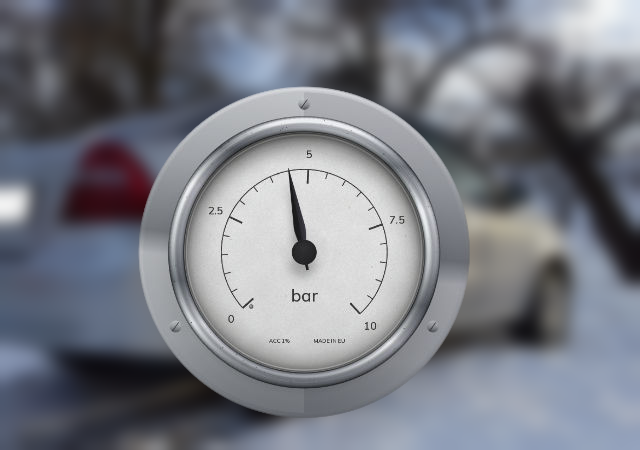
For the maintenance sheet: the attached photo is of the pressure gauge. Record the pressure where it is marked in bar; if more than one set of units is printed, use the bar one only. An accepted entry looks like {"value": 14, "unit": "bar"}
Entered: {"value": 4.5, "unit": "bar"}
